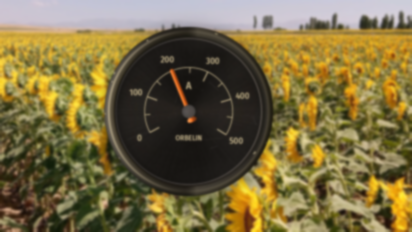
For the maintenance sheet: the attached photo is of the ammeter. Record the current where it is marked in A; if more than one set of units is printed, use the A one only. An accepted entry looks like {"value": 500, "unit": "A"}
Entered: {"value": 200, "unit": "A"}
